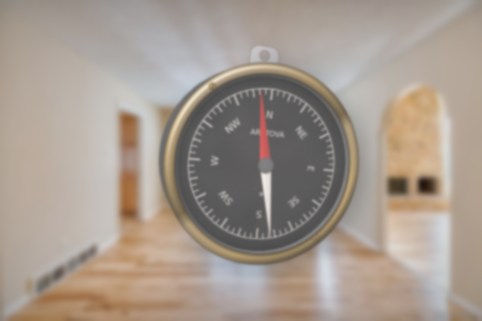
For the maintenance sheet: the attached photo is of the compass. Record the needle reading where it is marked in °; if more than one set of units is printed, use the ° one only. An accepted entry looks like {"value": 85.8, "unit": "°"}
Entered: {"value": 350, "unit": "°"}
